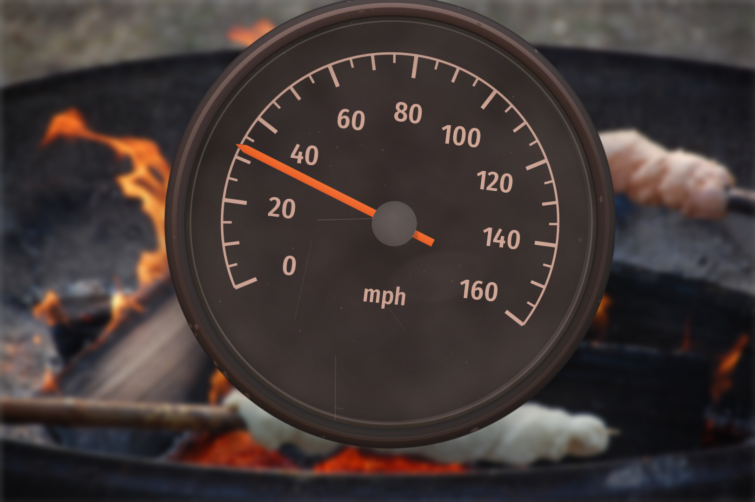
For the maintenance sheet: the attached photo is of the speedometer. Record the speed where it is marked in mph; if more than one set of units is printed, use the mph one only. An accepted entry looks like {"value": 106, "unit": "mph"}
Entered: {"value": 32.5, "unit": "mph"}
